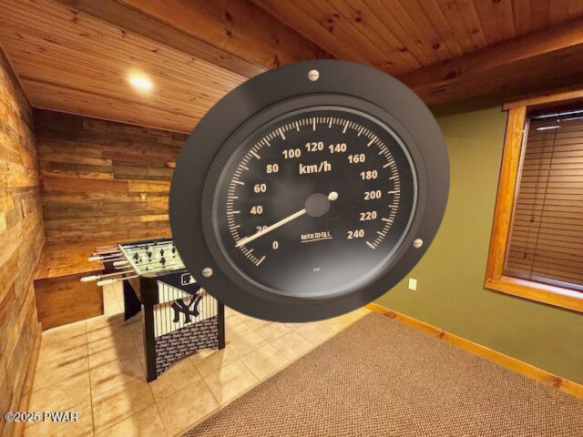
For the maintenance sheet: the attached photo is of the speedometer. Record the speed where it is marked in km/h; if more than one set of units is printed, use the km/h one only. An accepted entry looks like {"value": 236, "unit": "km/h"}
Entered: {"value": 20, "unit": "km/h"}
